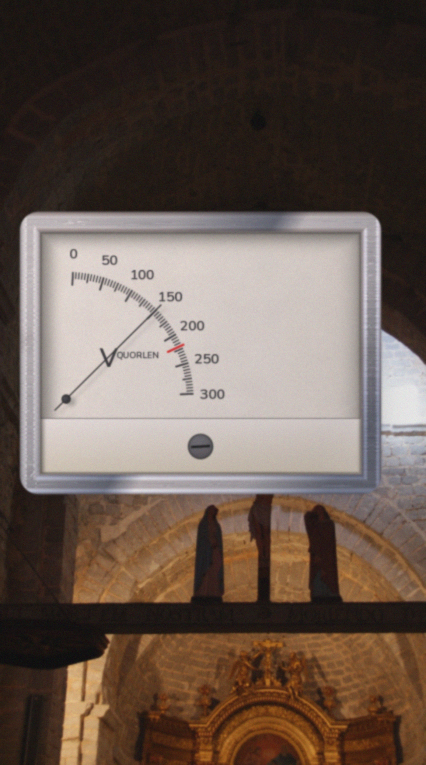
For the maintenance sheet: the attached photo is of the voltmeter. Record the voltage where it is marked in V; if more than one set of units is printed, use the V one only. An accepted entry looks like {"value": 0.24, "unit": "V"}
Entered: {"value": 150, "unit": "V"}
